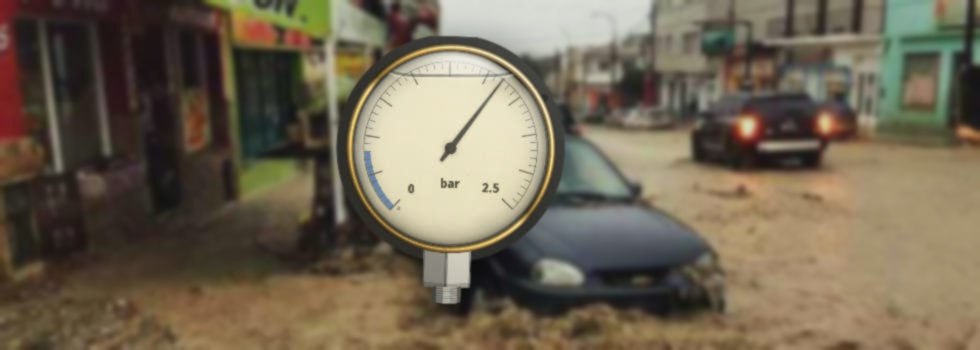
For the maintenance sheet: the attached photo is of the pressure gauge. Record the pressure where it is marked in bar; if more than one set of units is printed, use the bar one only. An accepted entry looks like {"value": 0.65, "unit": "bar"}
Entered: {"value": 1.6, "unit": "bar"}
